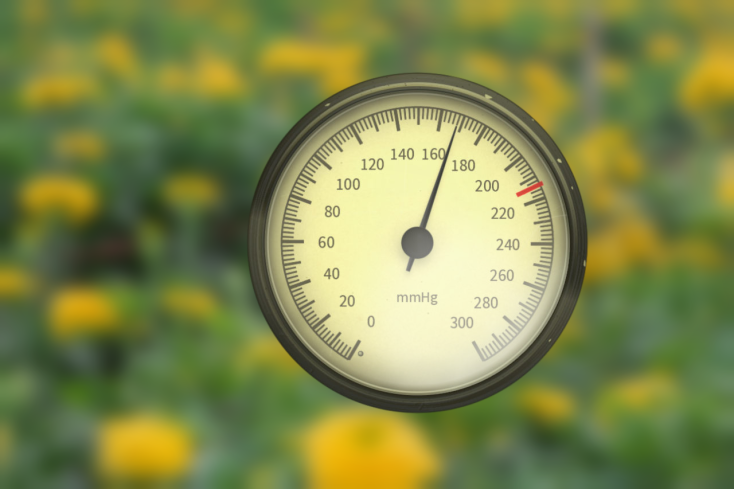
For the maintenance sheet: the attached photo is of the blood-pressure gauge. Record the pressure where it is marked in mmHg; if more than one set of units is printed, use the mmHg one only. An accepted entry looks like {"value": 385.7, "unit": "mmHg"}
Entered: {"value": 168, "unit": "mmHg"}
